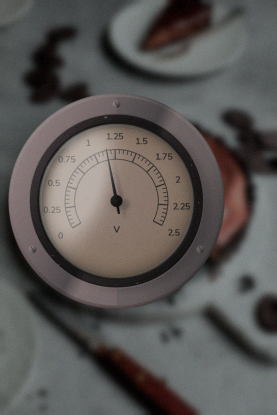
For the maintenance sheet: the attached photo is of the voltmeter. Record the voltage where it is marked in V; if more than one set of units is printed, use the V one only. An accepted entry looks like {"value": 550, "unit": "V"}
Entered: {"value": 1.15, "unit": "V"}
